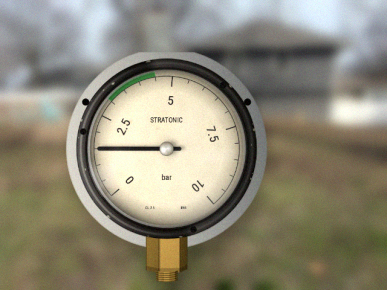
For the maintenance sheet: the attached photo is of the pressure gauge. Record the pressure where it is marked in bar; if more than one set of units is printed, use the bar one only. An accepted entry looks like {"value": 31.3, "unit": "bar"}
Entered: {"value": 1.5, "unit": "bar"}
